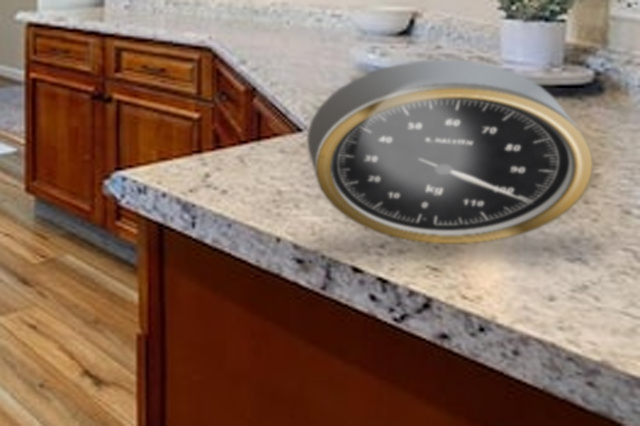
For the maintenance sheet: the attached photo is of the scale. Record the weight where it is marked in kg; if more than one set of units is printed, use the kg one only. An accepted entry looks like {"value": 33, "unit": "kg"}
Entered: {"value": 100, "unit": "kg"}
